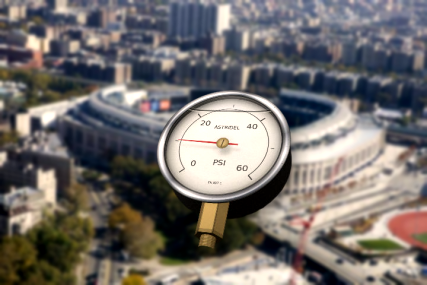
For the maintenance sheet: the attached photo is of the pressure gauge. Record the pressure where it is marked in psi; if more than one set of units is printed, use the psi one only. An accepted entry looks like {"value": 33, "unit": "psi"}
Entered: {"value": 10, "unit": "psi"}
